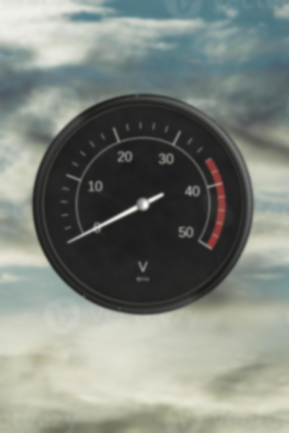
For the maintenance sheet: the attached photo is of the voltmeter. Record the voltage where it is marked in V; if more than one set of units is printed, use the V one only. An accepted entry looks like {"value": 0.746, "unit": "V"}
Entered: {"value": 0, "unit": "V"}
